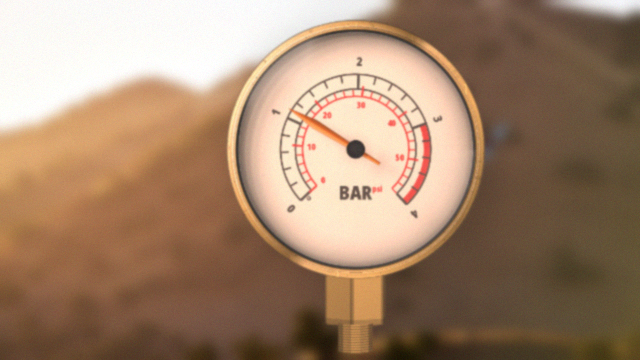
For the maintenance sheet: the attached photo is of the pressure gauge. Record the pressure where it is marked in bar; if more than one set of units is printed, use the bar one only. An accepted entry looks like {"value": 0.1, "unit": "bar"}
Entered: {"value": 1.1, "unit": "bar"}
